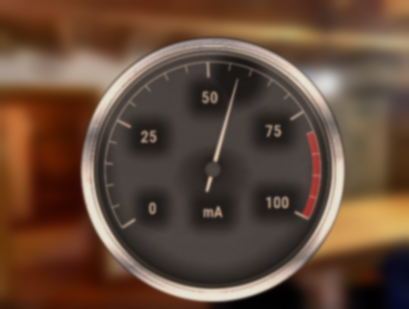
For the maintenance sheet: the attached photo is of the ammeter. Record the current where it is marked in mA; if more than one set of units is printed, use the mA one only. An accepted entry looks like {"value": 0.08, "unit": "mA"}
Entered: {"value": 57.5, "unit": "mA"}
